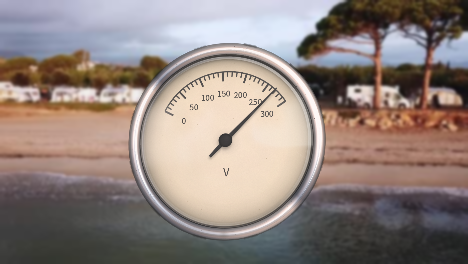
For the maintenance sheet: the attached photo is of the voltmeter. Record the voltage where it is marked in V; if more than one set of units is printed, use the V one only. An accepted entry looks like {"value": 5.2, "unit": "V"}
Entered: {"value": 270, "unit": "V"}
